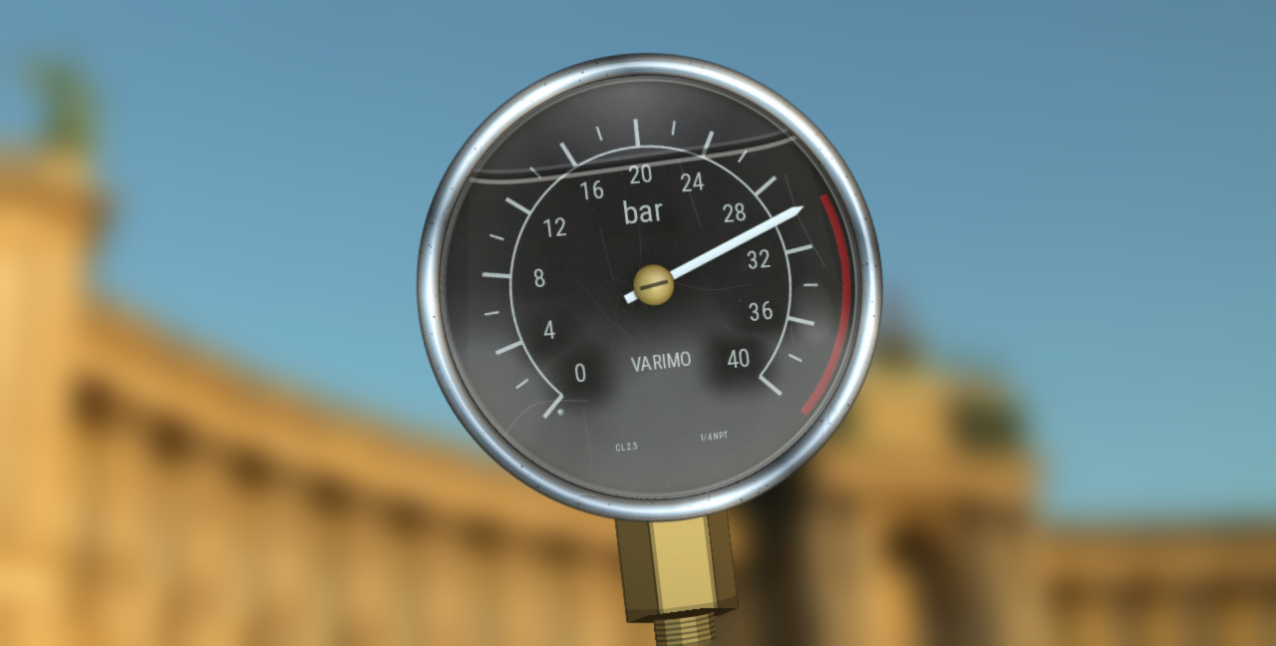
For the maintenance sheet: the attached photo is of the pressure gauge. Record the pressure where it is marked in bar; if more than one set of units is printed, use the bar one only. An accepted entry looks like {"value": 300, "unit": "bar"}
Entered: {"value": 30, "unit": "bar"}
